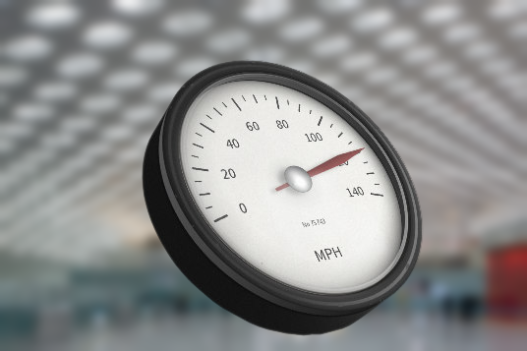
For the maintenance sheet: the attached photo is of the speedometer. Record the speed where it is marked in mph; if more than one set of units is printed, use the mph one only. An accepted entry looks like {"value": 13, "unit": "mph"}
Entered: {"value": 120, "unit": "mph"}
